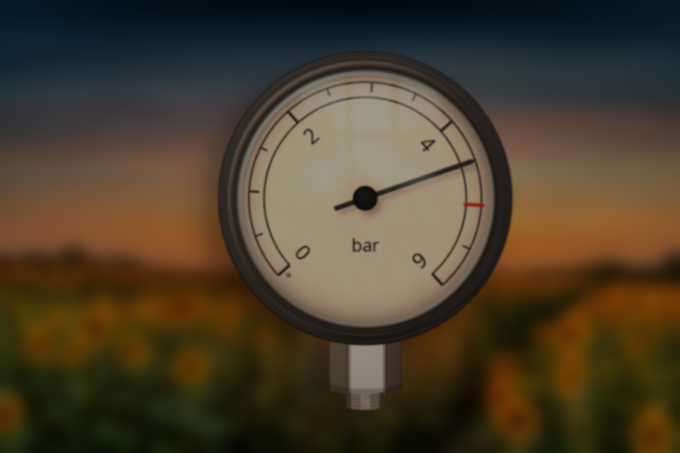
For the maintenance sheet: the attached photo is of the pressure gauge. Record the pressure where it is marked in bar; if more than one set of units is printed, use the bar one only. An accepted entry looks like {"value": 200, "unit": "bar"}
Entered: {"value": 4.5, "unit": "bar"}
